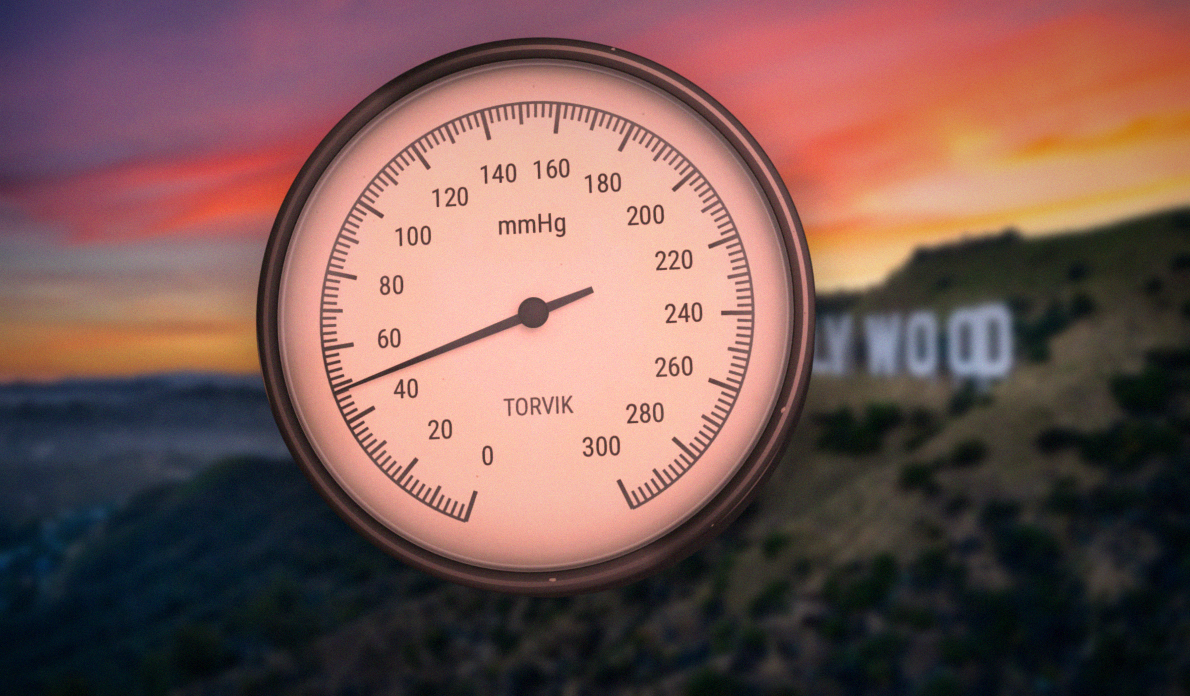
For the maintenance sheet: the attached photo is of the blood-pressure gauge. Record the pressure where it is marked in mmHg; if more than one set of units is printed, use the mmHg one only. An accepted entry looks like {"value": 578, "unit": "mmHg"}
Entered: {"value": 48, "unit": "mmHg"}
